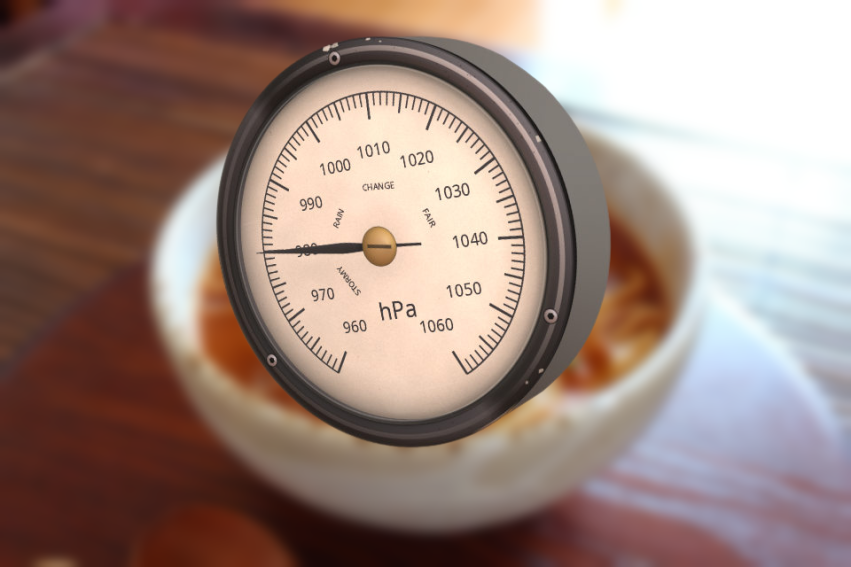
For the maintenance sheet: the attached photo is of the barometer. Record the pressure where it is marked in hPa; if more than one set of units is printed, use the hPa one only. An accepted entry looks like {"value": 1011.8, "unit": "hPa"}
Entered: {"value": 980, "unit": "hPa"}
